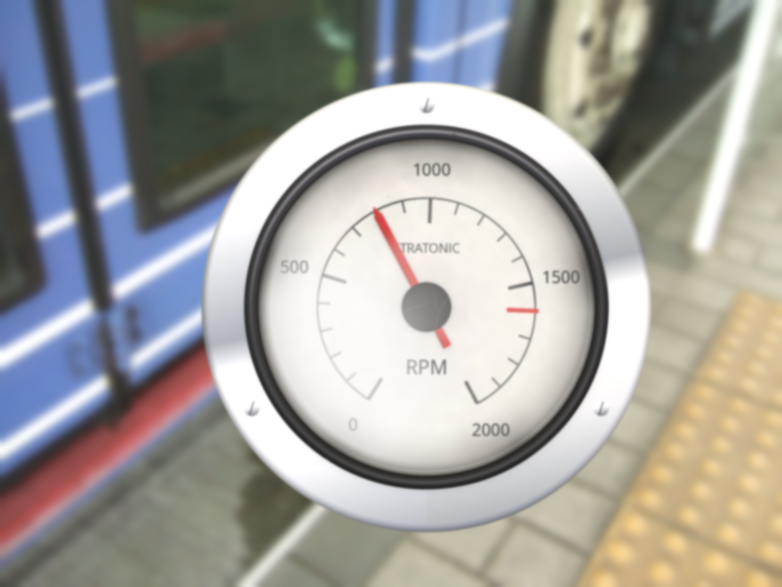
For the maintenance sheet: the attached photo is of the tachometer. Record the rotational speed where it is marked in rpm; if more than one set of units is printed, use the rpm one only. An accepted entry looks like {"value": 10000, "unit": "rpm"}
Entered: {"value": 800, "unit": "rpm"}
